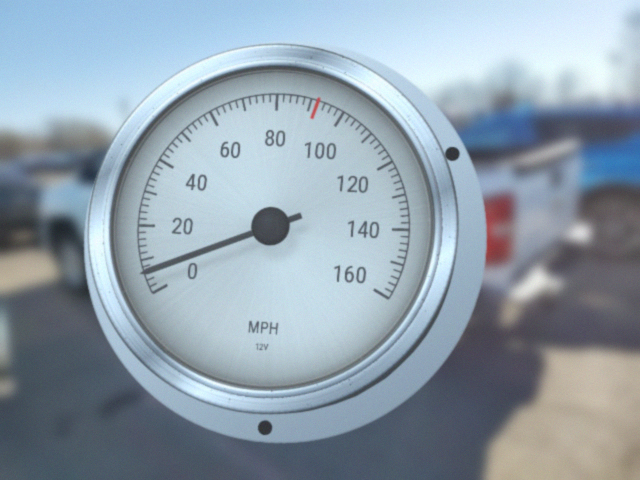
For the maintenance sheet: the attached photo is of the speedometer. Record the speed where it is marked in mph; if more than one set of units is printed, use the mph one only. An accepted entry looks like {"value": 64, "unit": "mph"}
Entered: {"value": 6, "unit": "mph"}
